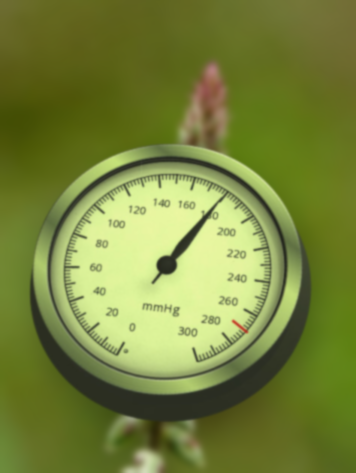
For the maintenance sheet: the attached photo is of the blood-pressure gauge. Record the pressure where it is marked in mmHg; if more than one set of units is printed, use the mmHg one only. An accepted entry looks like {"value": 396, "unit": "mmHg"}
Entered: {"value": 180, "unit": "mmHg"}
